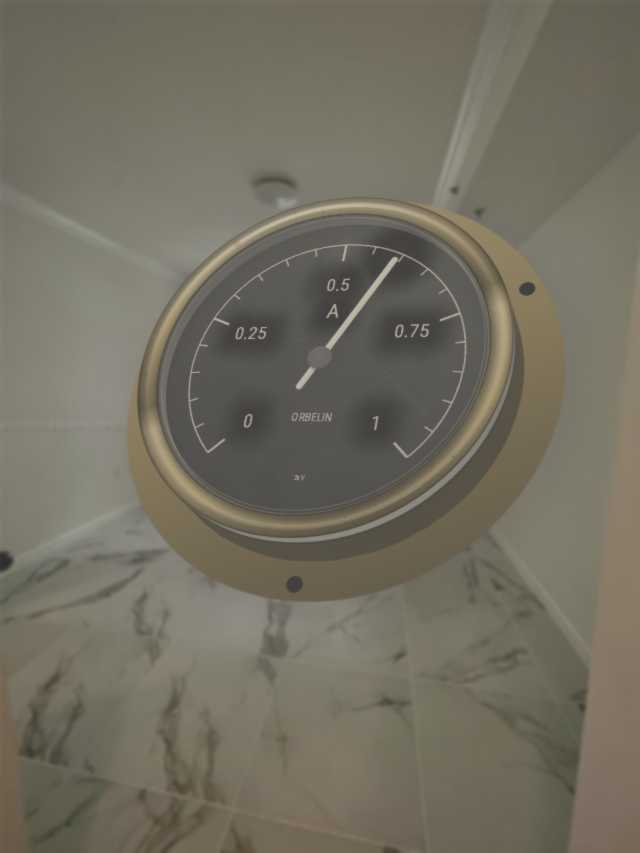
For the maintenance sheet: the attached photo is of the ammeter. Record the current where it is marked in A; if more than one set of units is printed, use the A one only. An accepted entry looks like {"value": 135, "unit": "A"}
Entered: {"value": 0.6, "unit": "A"}
